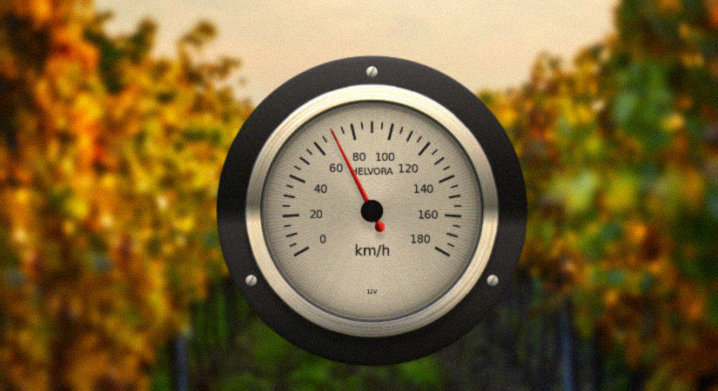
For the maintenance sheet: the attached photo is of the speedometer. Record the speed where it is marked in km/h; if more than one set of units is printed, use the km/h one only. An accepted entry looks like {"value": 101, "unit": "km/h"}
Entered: {"value": 70, "unit": "km/h"}
